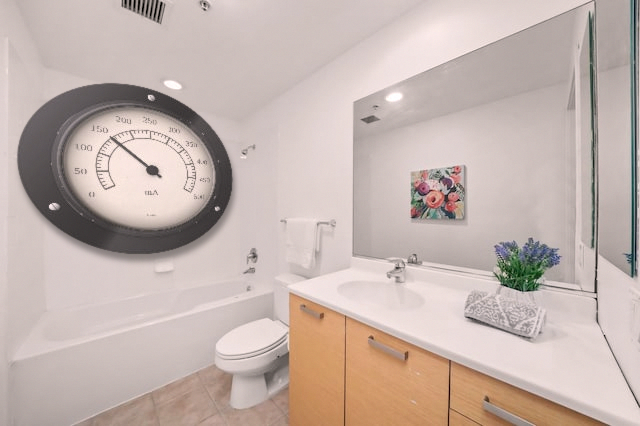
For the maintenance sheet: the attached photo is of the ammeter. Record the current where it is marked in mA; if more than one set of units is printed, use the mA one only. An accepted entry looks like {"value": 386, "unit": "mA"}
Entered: {"value": 150, "unit": "mA"}
